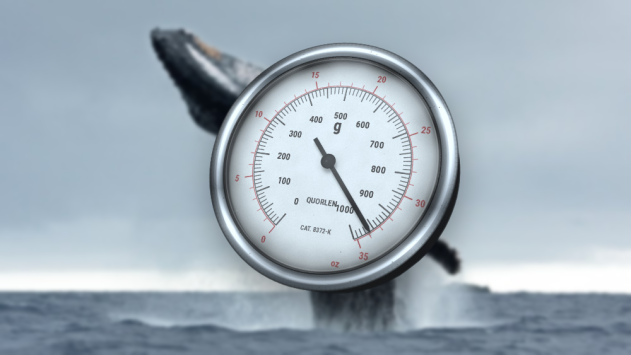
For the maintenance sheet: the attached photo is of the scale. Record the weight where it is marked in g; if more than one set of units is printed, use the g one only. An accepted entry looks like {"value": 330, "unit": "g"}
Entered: {"value": 960, "unit": "g"}
